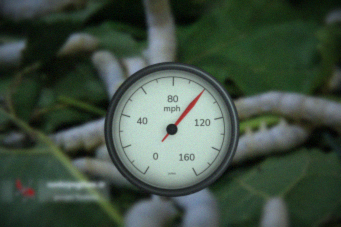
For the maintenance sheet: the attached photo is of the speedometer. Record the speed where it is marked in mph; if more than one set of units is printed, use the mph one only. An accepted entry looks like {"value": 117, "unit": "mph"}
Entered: {"value": 100, "unit": "mph"}
